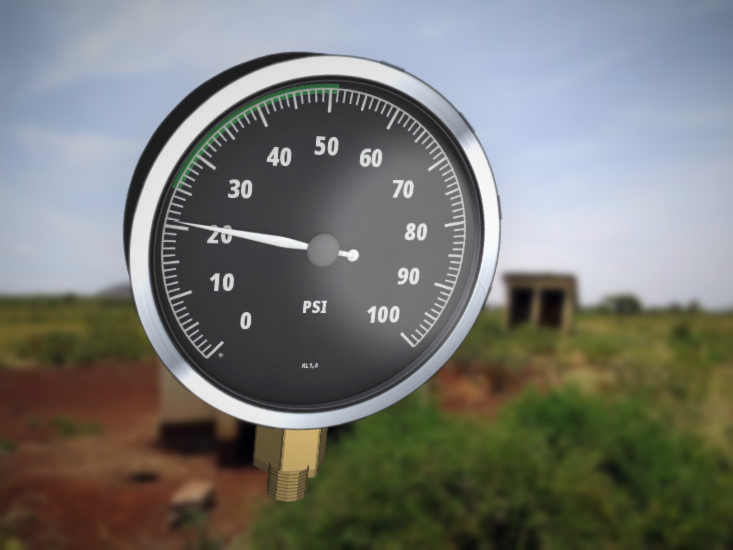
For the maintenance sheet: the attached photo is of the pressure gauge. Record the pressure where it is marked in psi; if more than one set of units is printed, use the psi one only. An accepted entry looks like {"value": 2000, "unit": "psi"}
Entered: {"value": 21, "unit": "psi"}
